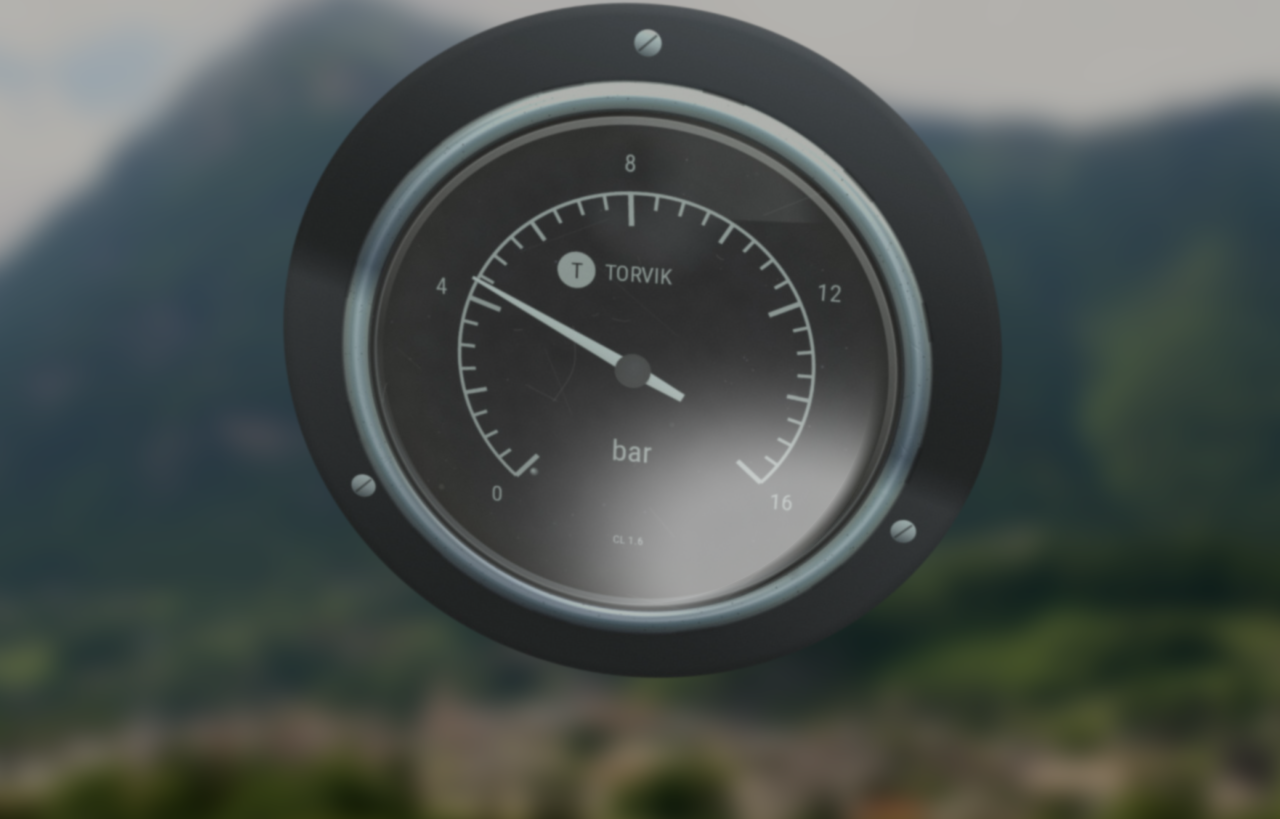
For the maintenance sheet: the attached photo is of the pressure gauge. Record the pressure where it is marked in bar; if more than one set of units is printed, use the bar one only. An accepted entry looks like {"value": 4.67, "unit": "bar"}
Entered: {"value": 4.5, "unit": "bar"}
